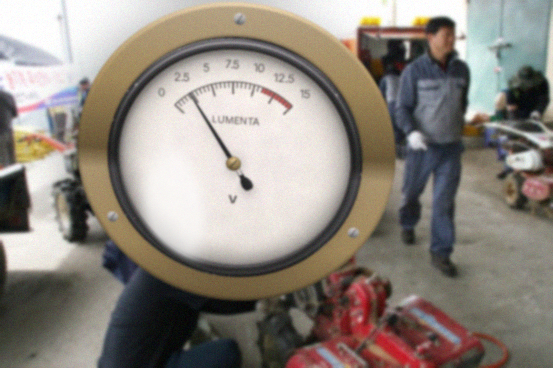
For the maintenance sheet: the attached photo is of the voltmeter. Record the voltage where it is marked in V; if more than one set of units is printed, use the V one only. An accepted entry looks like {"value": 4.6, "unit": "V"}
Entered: {"value": 2.5, "unit": "V"}
